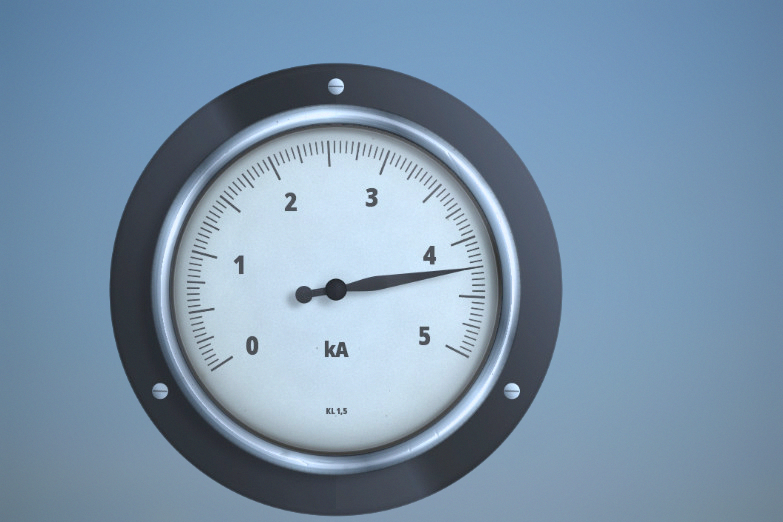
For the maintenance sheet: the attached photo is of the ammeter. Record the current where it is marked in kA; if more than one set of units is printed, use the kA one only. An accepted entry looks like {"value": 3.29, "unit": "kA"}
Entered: {"value": 4.25, "unit": "kA"}
